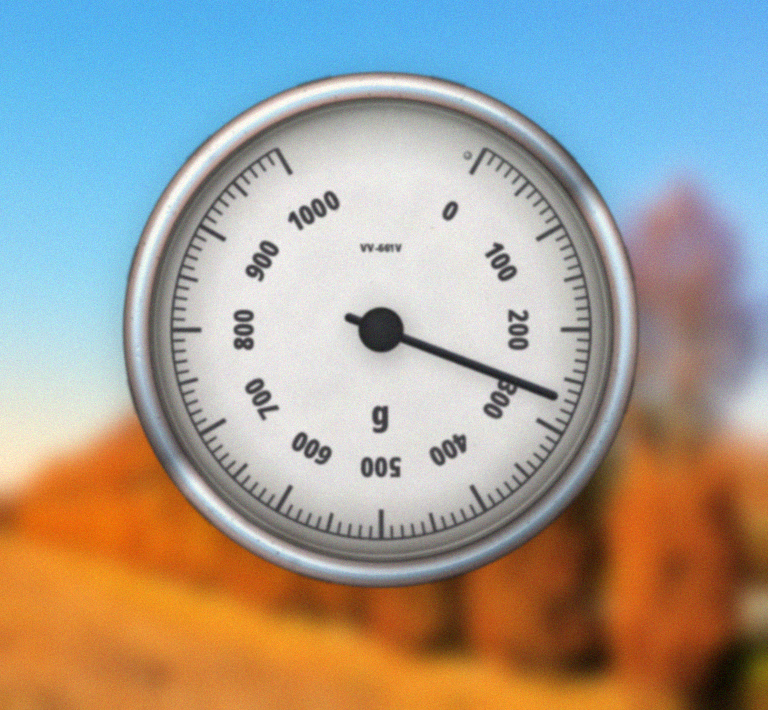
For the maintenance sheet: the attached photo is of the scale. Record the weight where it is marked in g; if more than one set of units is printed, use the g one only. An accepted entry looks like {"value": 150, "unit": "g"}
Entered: {"value": 270, "unit": "g"}
